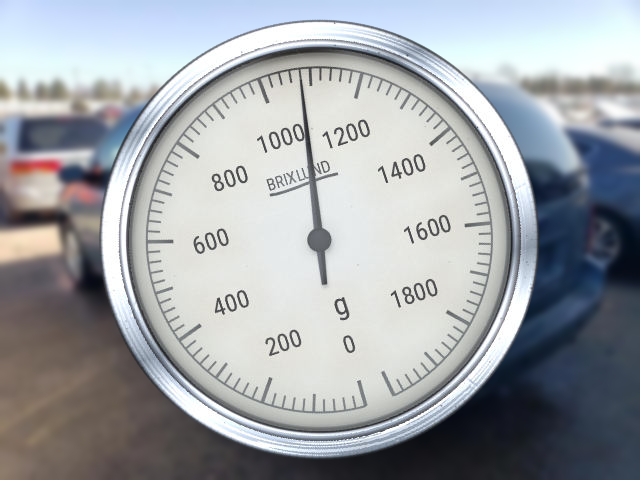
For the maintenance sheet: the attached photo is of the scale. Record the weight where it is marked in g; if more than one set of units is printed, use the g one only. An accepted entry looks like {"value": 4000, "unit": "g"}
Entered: {"value": 1080, "unit": "g"}
